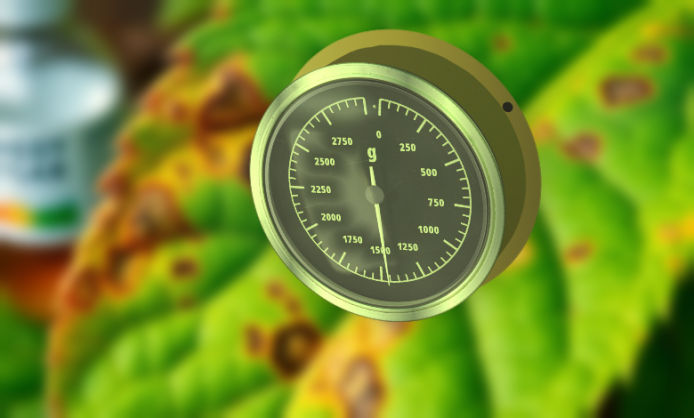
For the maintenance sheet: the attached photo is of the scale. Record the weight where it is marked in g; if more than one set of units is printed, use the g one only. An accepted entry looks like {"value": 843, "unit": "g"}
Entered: {"value": 1450, "unit": "g"}
